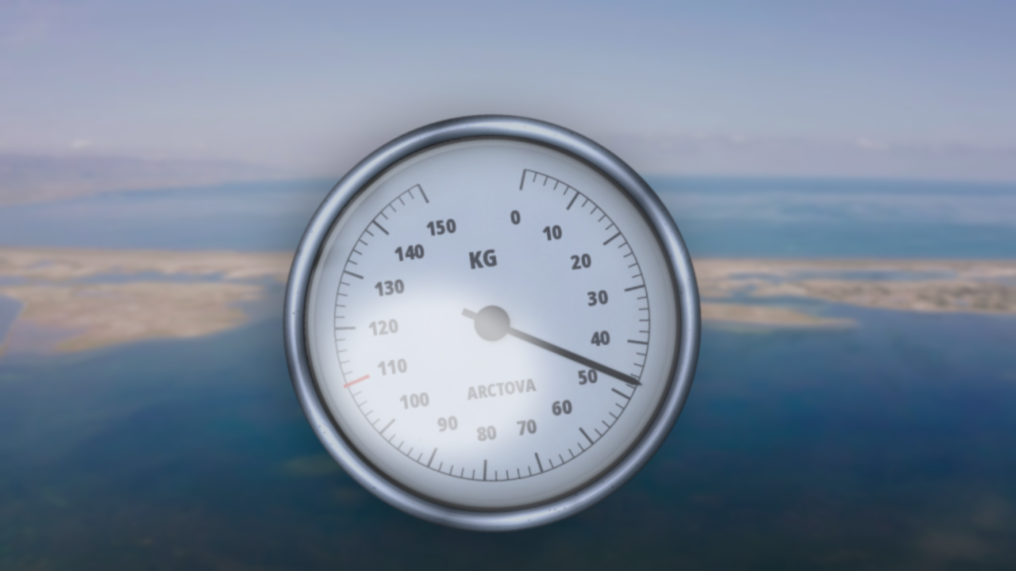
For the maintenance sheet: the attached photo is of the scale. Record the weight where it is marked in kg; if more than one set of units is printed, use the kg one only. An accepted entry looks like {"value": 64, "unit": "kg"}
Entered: {"value": 47, "unit": "kg"}
